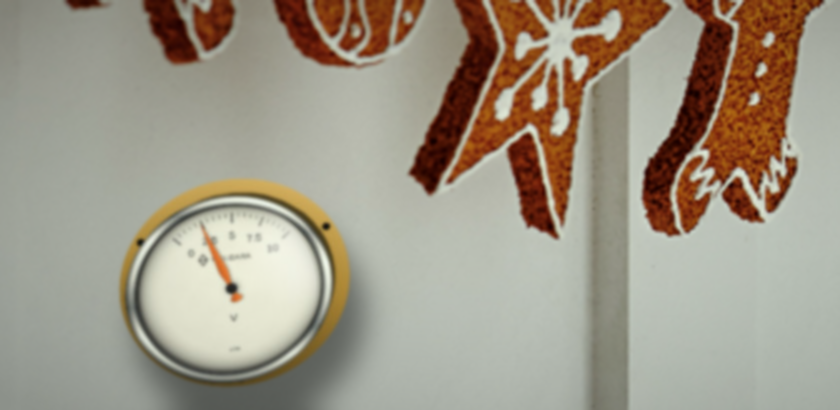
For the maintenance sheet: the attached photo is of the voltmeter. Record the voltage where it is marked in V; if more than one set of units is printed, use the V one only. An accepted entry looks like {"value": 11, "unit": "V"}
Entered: {"value": 2.5, "unit": "V"}
